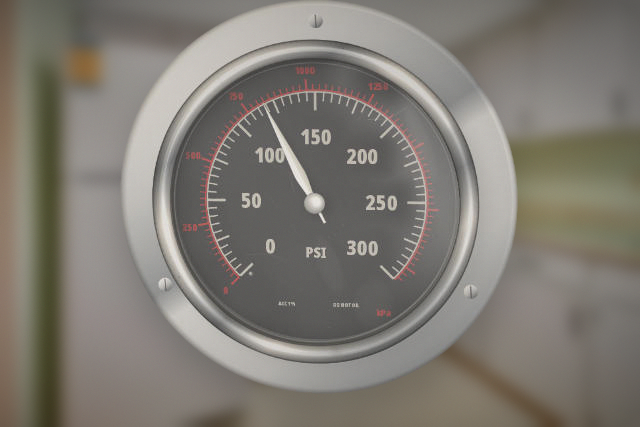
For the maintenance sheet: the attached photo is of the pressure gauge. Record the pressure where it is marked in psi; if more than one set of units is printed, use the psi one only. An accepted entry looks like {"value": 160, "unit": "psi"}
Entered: {"value": 120, "unit": "psi"}
